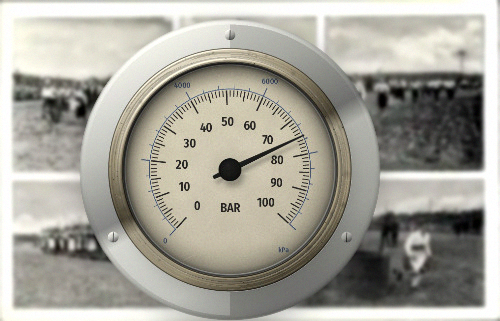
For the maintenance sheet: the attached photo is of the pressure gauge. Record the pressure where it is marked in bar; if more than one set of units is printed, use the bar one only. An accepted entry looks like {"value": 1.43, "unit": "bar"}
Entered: {"value": 75, "unit": "bar"}
